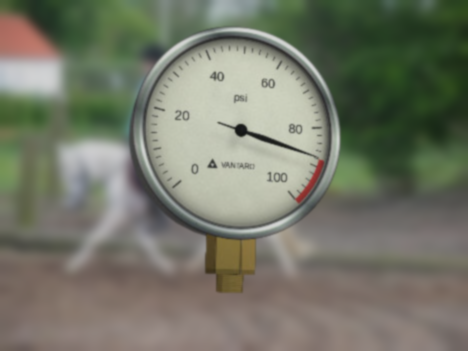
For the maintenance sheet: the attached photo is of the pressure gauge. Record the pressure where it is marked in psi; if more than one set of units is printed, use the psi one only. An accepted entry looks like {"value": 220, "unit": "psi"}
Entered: {"value": 88, "unit": "psi"}
